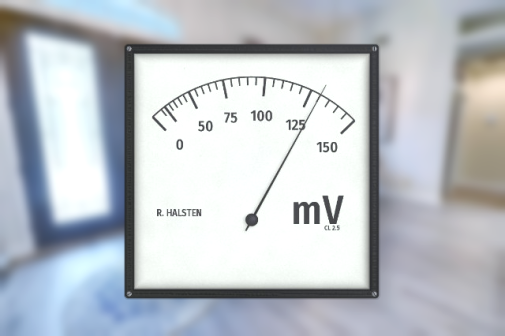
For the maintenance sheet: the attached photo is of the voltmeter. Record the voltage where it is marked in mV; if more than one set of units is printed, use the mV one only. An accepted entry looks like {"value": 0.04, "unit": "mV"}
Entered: {"value": 130, "unit": "mV"}
